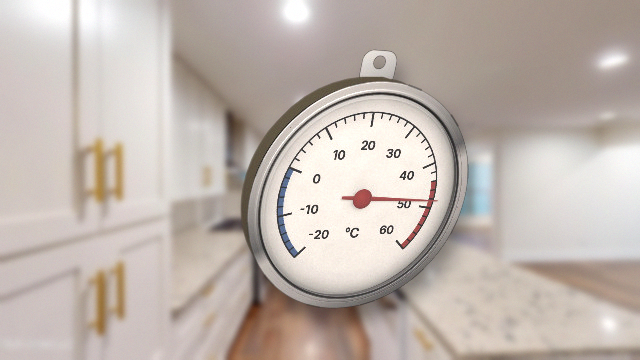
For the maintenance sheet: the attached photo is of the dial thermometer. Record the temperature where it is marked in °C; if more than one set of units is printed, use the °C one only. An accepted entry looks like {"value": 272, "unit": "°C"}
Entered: {"value": 48, "unit": "°C"}
